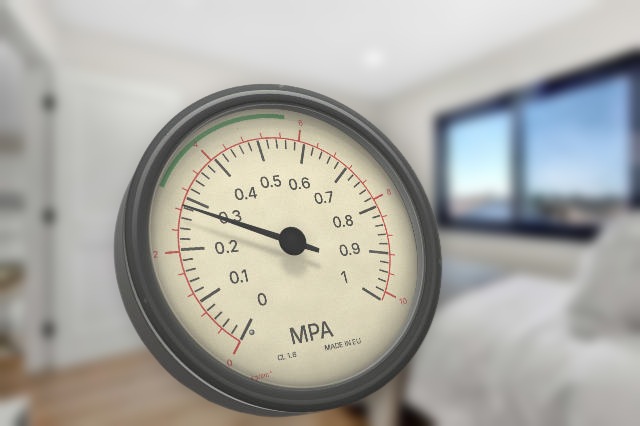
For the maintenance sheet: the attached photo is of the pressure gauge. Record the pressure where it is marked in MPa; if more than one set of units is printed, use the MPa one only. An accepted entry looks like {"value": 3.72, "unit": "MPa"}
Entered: {"value": 0.28, "unit": "MPa"}
